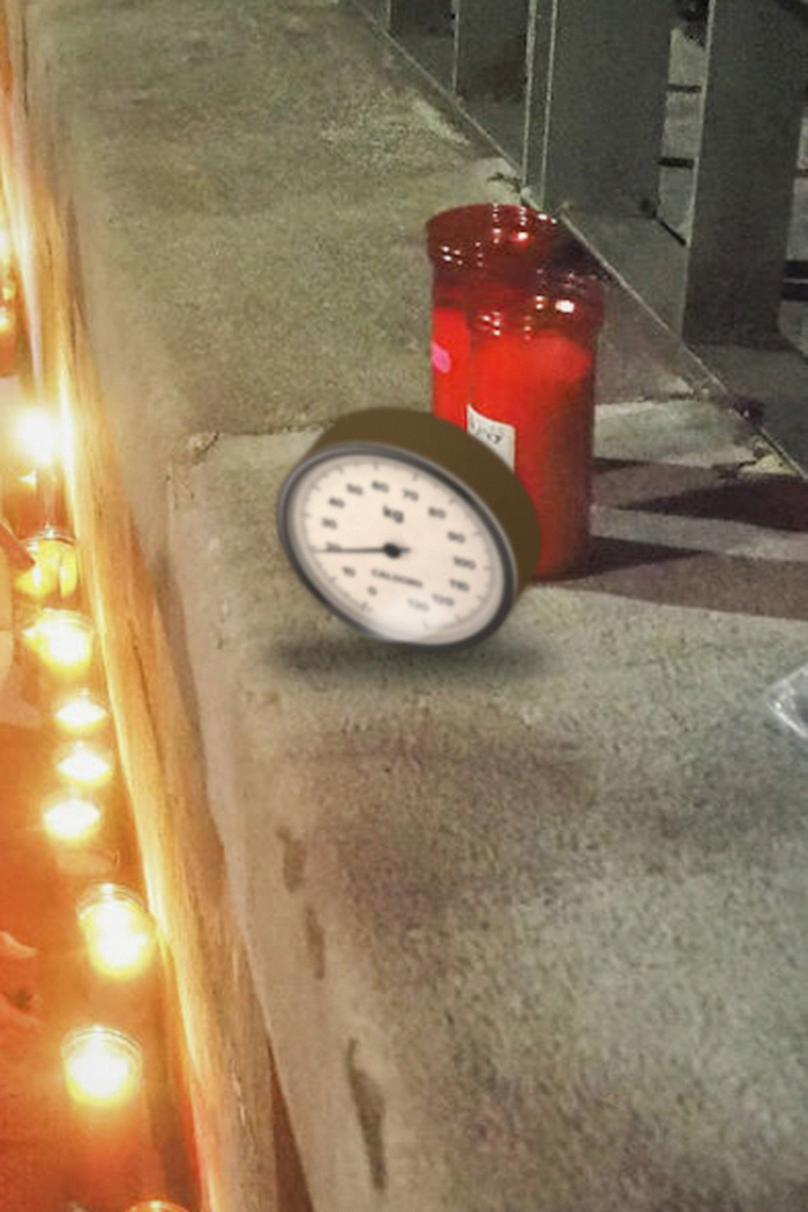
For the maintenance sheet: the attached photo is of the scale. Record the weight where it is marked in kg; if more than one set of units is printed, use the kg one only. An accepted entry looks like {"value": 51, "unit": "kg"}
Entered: {"value": 20, "unit": "kg"}
